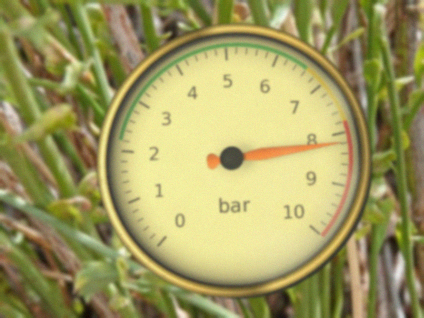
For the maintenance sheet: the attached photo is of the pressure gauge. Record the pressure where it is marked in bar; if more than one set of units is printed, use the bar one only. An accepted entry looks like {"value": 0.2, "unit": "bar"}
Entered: {"value": 8.2, "unit": "bar"}
